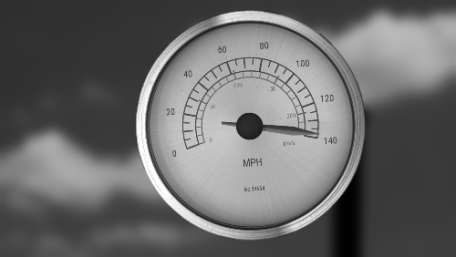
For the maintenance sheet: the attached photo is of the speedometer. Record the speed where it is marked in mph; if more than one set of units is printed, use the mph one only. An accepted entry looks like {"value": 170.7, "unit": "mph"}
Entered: {"value": 137.5, "unit": "mph"}
